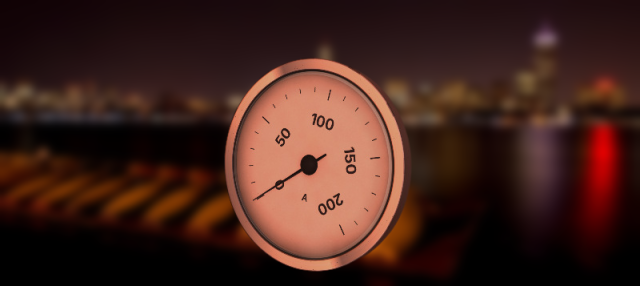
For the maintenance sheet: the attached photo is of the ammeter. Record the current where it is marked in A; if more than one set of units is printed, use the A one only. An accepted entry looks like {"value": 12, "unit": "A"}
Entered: {"value": 0, "unit": "A"}
